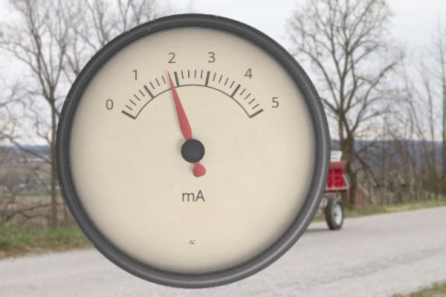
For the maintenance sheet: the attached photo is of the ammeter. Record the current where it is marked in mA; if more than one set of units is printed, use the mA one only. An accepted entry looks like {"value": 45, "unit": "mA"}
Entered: {"value": 1.8, "unit": "mA"}
